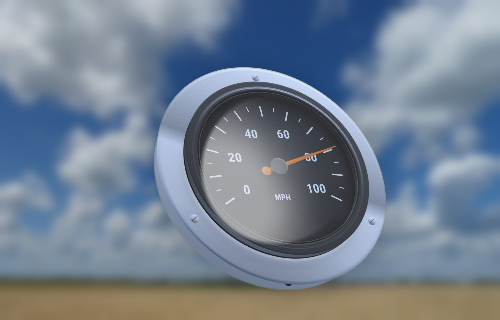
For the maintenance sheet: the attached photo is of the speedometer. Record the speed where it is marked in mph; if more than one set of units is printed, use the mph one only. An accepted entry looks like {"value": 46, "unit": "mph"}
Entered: {"value": 80, "unit": "mph"}
